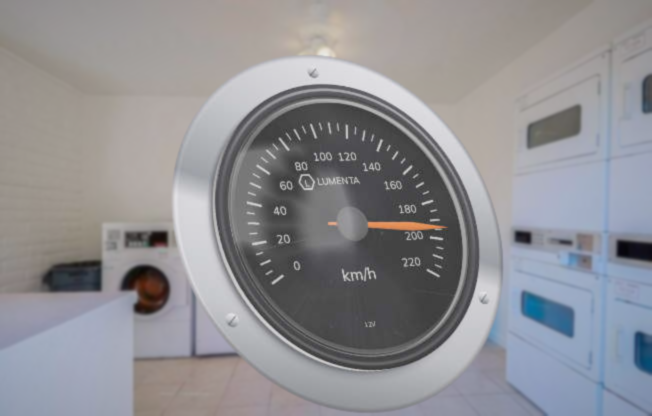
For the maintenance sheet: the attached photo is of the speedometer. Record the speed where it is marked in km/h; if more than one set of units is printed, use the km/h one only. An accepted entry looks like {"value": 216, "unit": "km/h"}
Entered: {"value": 195, "unit": "km/h"}
